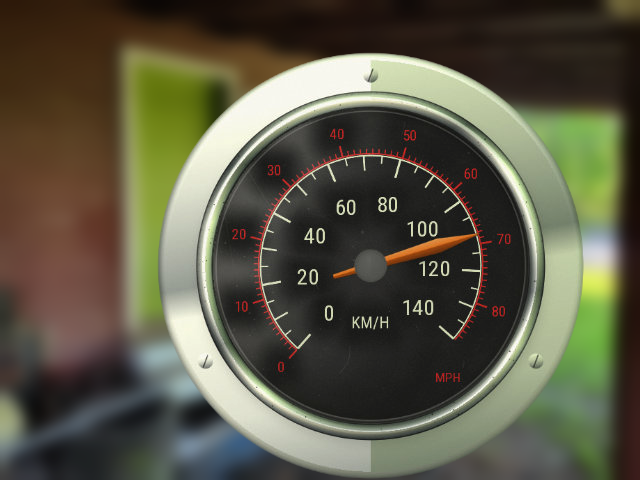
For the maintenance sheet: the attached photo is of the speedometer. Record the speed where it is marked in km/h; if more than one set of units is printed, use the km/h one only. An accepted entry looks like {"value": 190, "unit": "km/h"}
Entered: {"value": 110, "unit": "km/h"}
